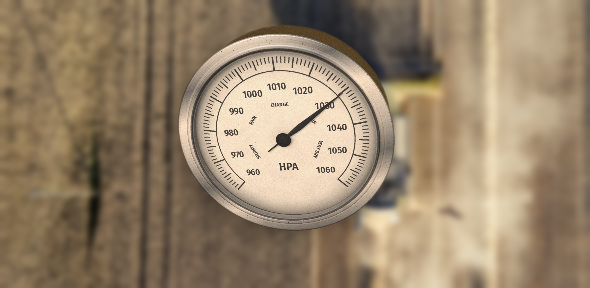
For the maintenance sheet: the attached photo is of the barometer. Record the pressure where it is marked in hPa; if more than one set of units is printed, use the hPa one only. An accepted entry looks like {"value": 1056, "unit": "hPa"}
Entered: {"value": 1030, "unit": "hPa"}
